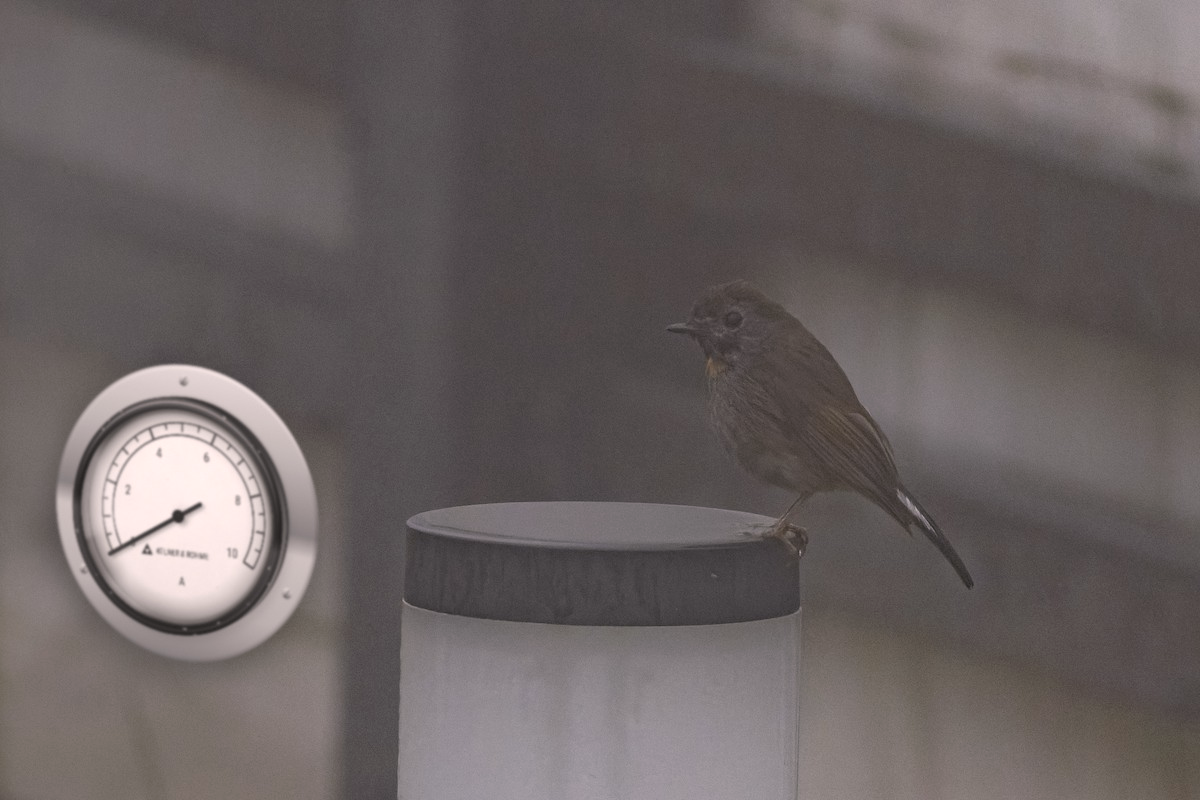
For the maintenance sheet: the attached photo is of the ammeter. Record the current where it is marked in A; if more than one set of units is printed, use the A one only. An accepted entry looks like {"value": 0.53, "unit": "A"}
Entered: {"value": 0, "unit": "A"}
